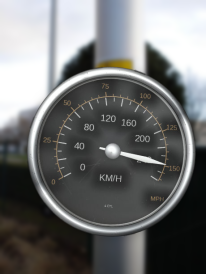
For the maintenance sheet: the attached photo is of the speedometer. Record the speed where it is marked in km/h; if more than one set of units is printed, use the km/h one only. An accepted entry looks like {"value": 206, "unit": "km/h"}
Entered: {"value": 240, "unit": "km/h"}
